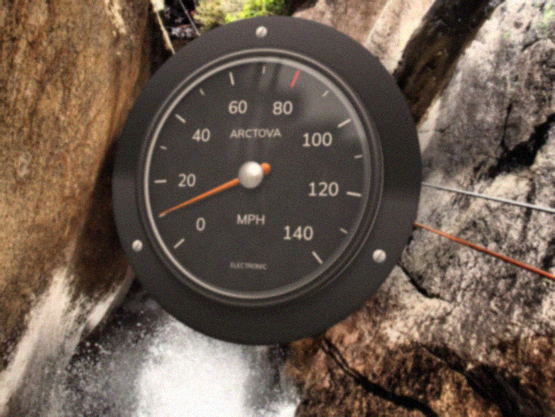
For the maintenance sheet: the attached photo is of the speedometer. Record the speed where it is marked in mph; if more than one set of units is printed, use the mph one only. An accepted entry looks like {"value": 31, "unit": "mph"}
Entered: {"value": 10, "unit": "mph"}
